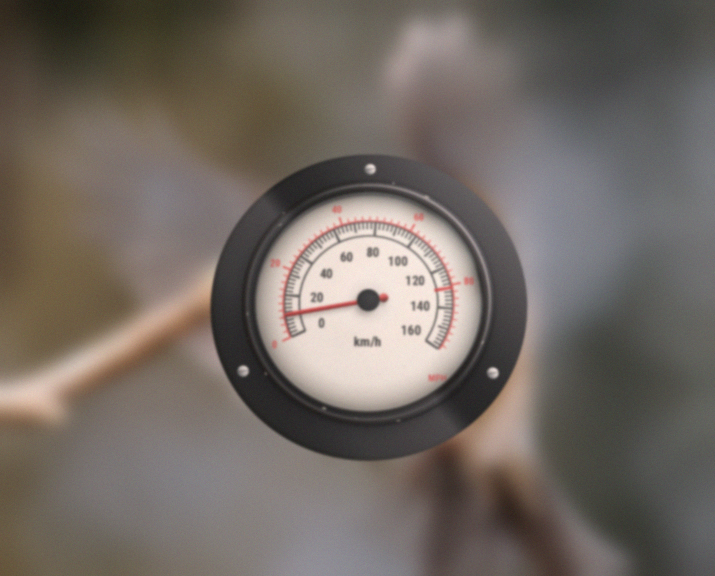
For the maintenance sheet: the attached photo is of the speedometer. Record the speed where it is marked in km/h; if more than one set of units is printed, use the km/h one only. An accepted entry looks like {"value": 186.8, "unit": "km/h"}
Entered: {"value": 10, "unit": "km/h"}
